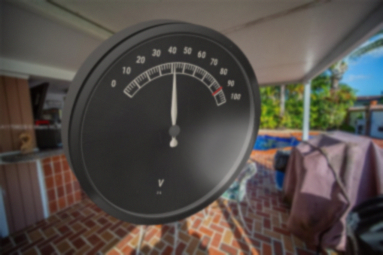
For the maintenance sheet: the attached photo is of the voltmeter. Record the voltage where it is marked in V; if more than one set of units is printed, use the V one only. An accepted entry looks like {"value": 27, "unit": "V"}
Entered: {"value": 40, "unit": "V"}
